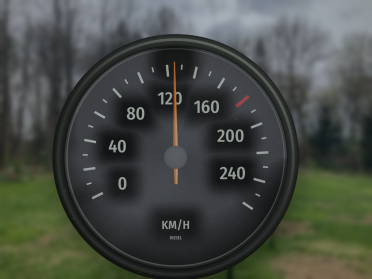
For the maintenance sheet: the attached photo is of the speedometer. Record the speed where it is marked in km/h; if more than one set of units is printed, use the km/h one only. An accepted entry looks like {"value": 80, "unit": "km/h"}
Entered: {"value": 125, "unit": "km/h"}
